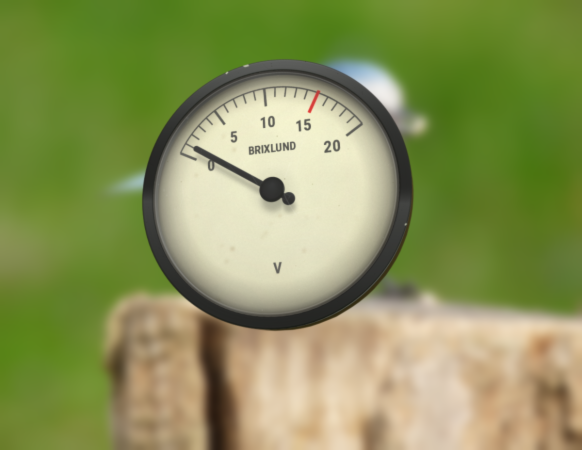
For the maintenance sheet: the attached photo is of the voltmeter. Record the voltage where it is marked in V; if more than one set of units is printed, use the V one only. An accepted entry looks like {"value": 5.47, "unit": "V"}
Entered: {"value": 1, "unit": "V"}
